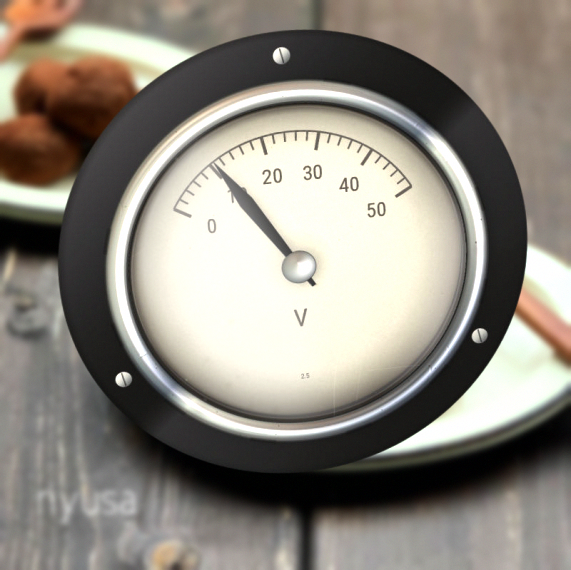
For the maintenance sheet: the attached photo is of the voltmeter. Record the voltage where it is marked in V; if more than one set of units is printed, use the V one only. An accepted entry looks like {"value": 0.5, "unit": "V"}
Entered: {"value": 11, "unit": "V"}
